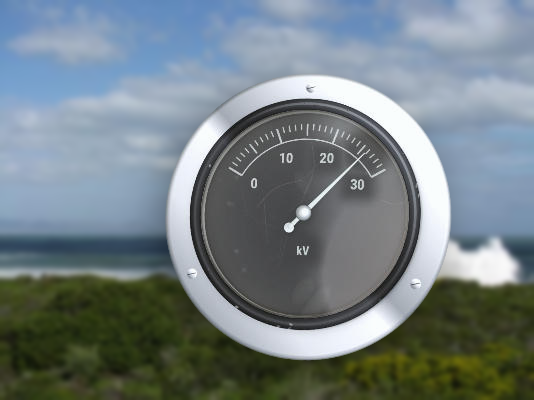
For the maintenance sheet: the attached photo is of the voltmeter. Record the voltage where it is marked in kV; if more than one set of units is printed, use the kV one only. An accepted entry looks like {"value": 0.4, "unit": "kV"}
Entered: {"value": 26, "unit": "kV"}
